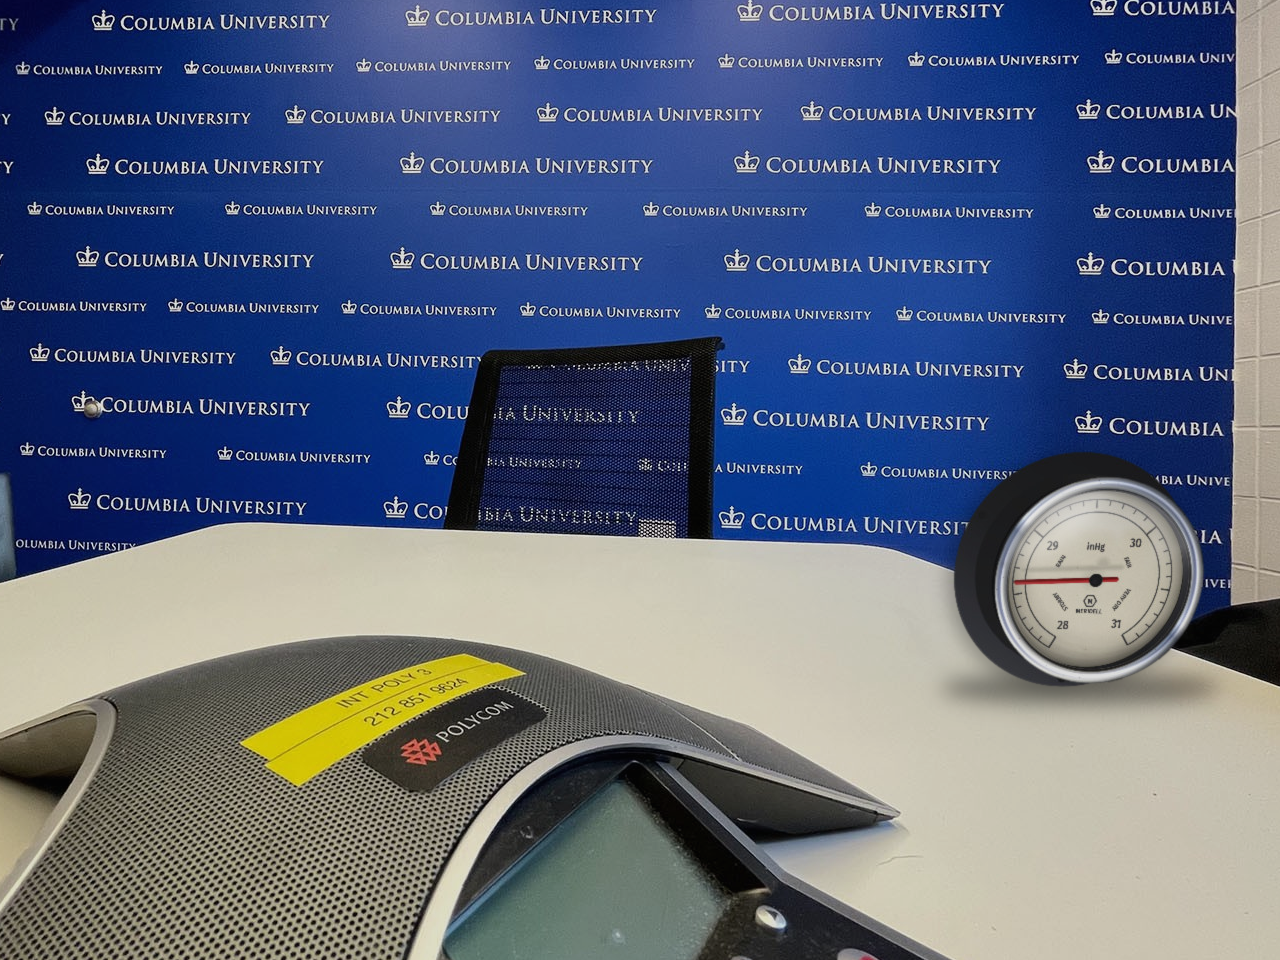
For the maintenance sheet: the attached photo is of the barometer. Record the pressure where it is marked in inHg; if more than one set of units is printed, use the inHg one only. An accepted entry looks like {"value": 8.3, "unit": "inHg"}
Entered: {"value": 28.6, "unit": "inHg"}
